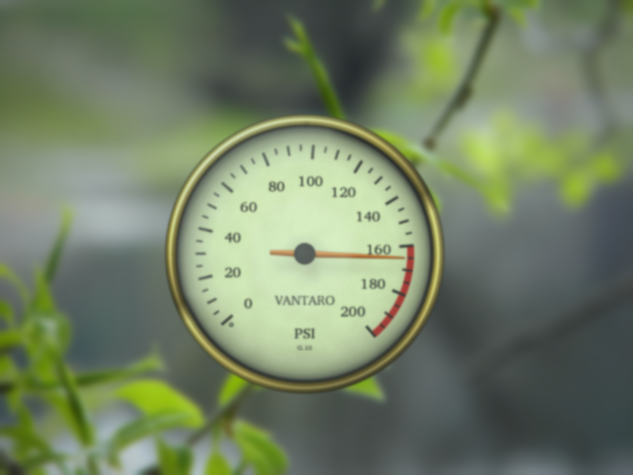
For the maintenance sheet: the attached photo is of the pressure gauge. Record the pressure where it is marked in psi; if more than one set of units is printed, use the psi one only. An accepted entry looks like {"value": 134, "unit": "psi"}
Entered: {"value": 165, "unit": "psi"}
